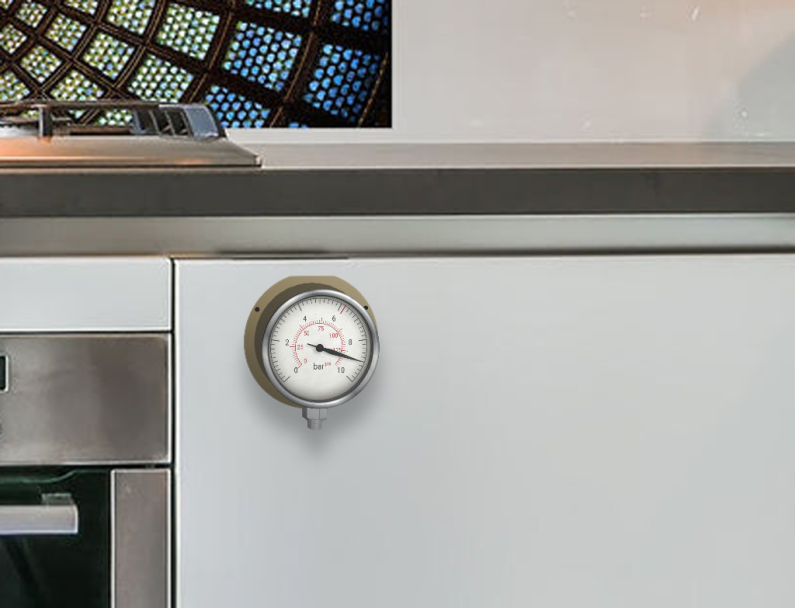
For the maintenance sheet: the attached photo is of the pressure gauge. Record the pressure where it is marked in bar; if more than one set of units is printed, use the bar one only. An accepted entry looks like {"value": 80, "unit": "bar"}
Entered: {"value": 9, "unit": "bar"}
